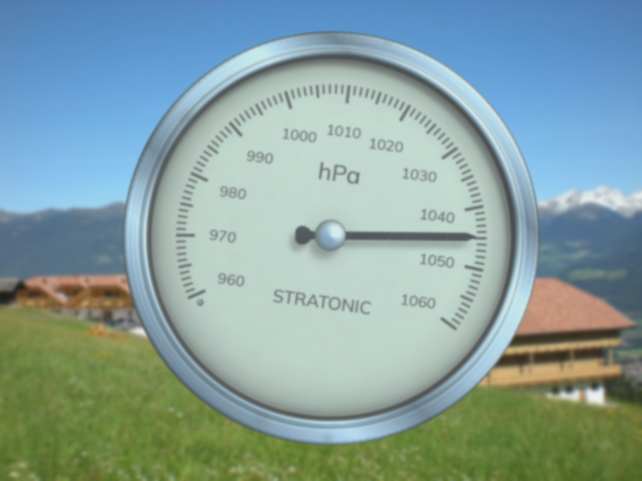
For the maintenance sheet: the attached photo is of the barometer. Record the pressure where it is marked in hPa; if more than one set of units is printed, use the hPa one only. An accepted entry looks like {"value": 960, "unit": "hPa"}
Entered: {"value": 1045, "unit": "hPa"}
